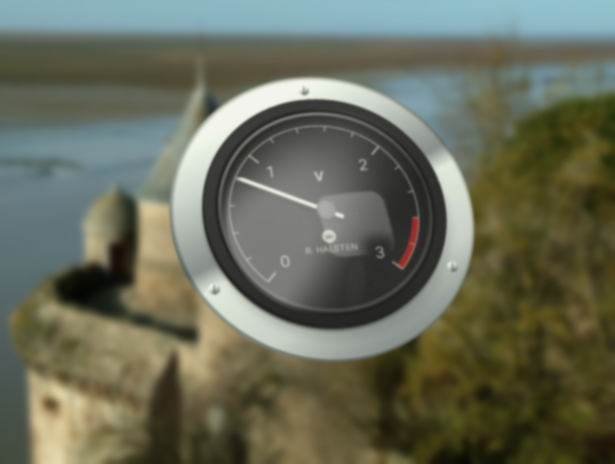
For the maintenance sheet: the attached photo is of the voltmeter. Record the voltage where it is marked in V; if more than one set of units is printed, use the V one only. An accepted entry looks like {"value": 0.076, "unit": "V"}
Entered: {"value": 0.8, "unit": "V"}
